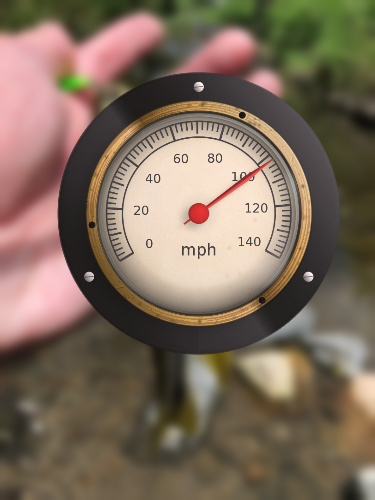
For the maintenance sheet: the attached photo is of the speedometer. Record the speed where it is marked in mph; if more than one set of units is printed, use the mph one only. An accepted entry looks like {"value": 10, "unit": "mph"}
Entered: {"value": 102, "unit": "mph"}
